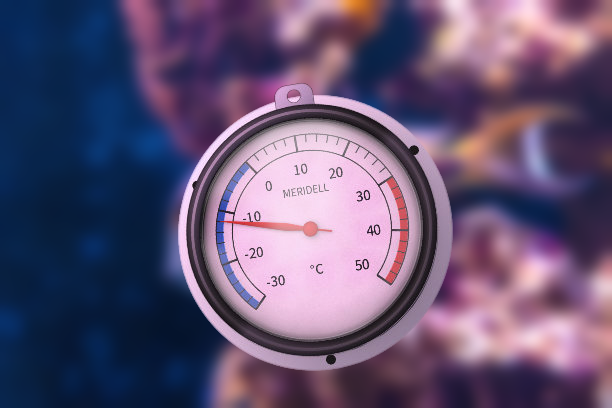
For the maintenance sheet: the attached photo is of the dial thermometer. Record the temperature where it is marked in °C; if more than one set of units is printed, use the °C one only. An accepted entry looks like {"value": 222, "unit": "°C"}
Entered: {"value": -12, "unit": "°C"}
